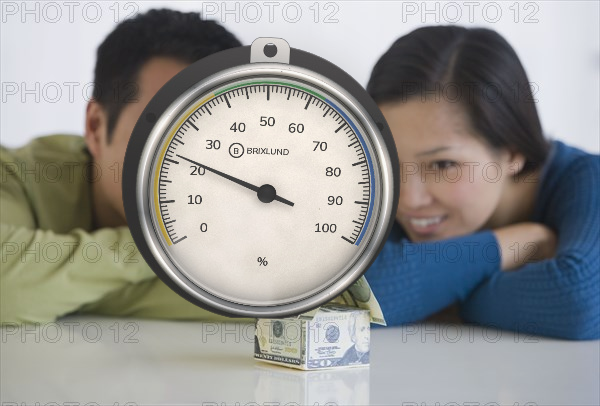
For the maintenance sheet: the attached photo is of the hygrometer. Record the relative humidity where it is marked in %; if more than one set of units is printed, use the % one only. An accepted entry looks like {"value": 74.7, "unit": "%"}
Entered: {"value": 22, "unit": "%"}
